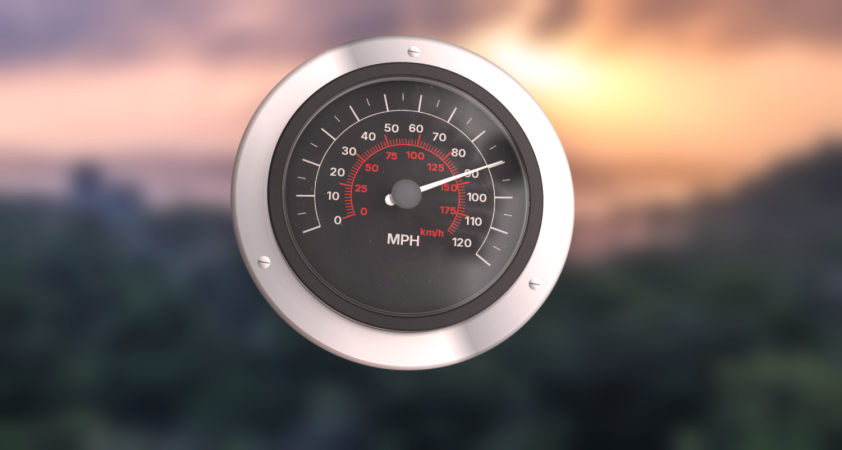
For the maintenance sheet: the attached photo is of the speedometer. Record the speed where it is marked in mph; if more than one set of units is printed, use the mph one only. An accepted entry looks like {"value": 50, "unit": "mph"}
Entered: {"value": 90, "unit": "mph"}
